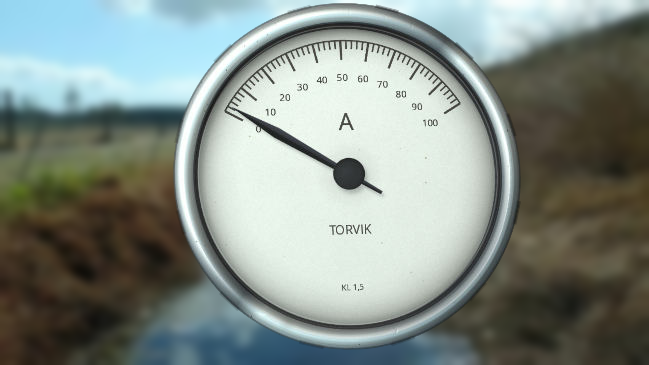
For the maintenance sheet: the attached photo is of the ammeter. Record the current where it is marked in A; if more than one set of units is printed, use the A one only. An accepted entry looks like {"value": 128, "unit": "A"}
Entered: {"value": 2, "unit": "A"}
